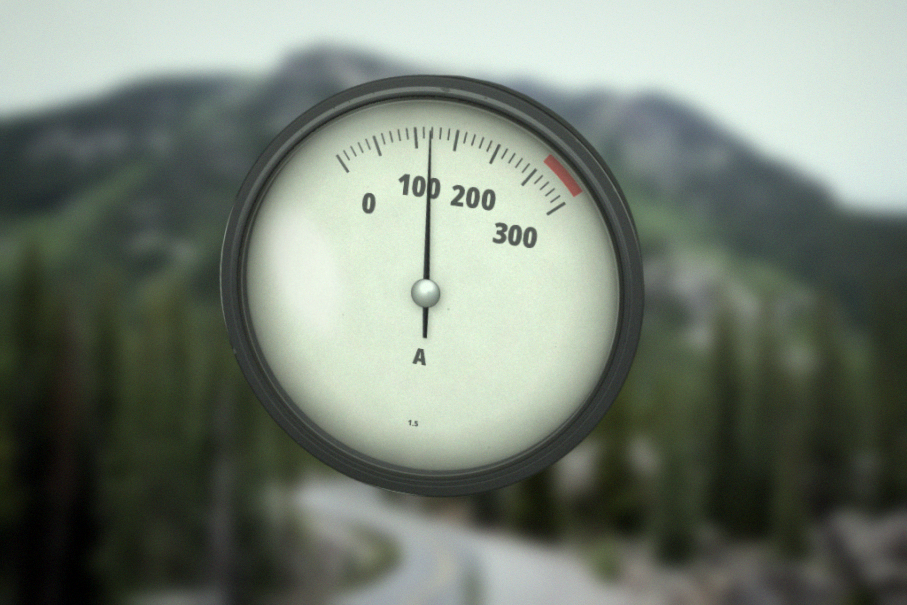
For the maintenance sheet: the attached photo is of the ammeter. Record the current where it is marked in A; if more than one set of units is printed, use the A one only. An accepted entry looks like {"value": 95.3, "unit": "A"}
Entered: {"value": 120, "unit": "A"}
